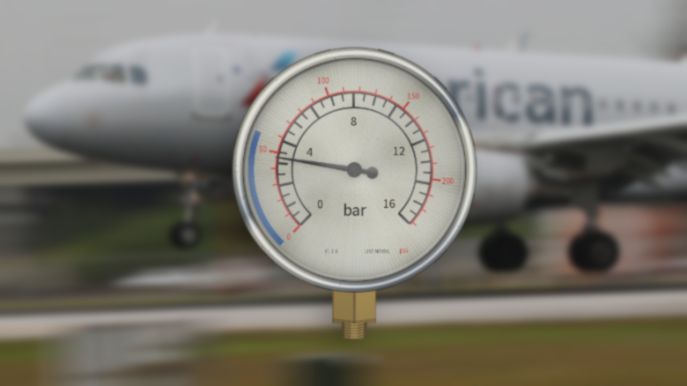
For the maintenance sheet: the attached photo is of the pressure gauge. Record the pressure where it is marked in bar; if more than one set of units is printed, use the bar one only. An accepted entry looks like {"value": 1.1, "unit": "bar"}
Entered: {"value": 3.25, "unit": "bar"}
